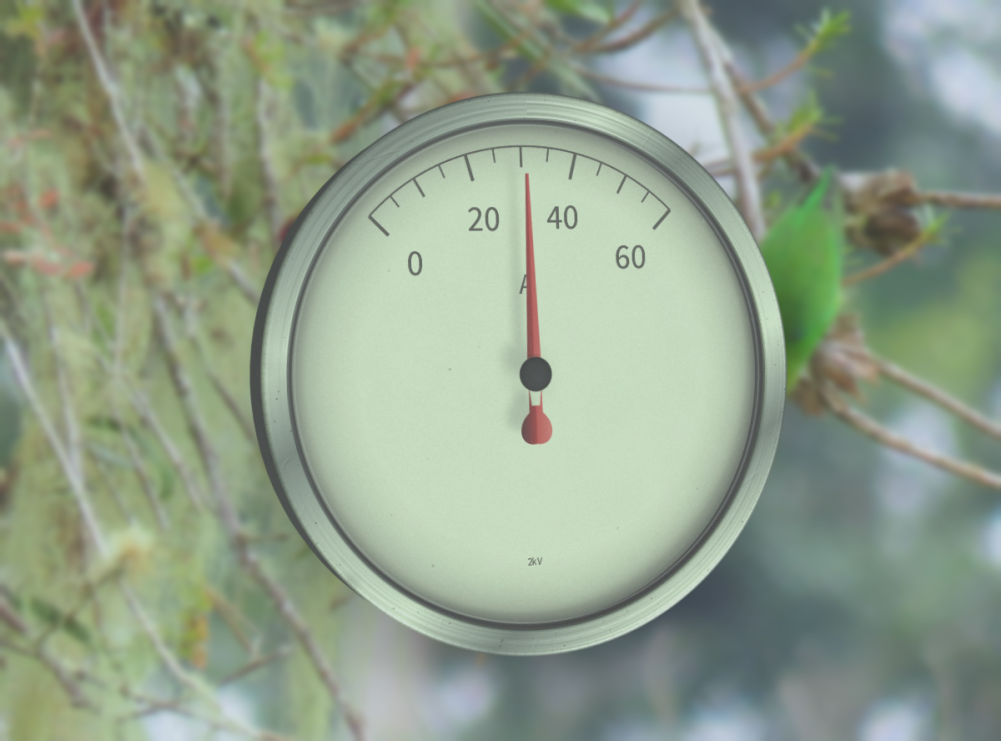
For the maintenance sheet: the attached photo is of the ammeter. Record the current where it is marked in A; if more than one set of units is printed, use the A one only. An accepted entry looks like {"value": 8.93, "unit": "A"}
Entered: {"value": 30, "unit": "A"}
